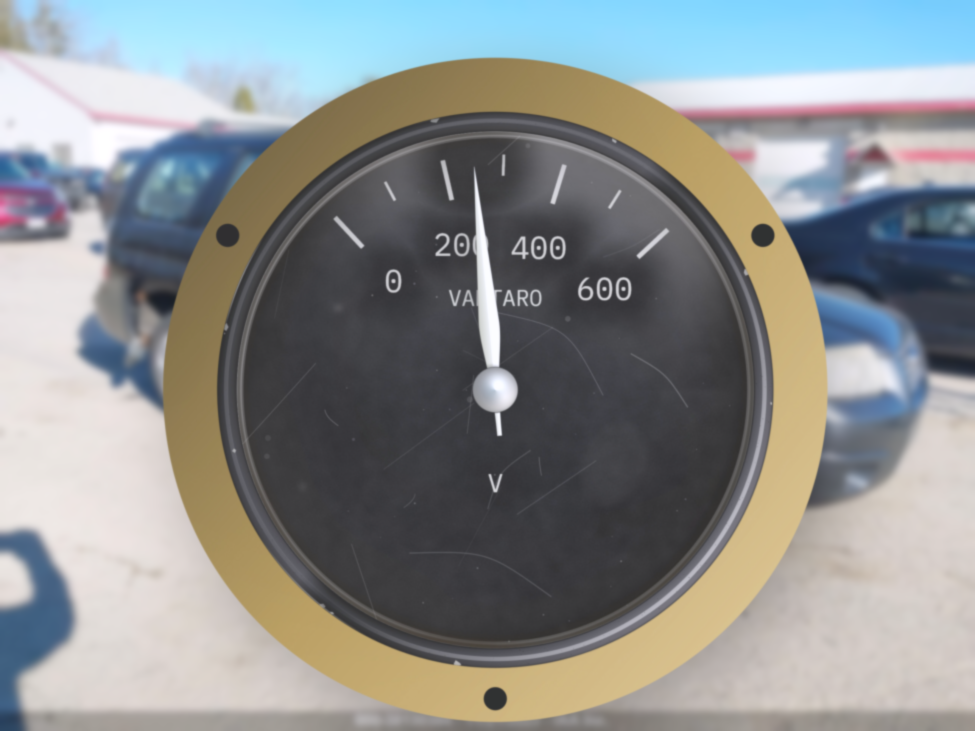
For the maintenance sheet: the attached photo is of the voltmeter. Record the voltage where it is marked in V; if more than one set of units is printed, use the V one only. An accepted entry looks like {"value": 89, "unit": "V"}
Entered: {"value": 250, "unit": "V"}
